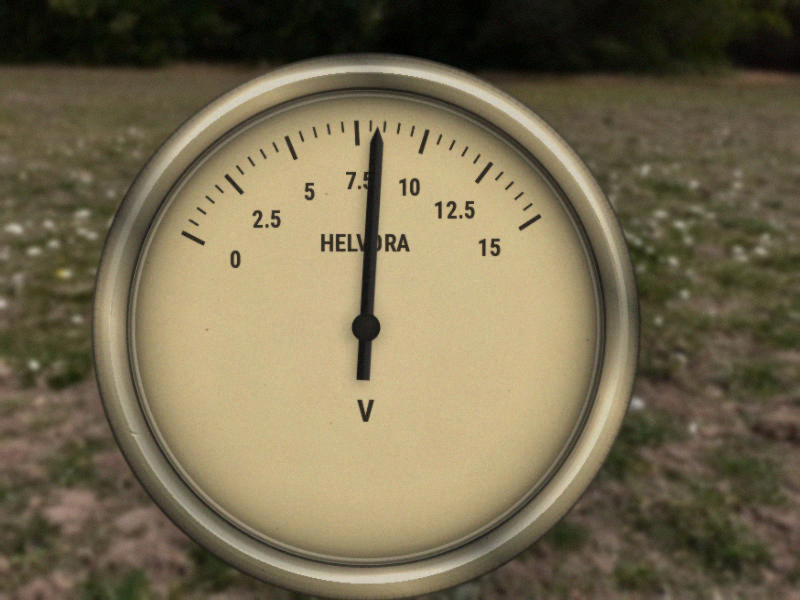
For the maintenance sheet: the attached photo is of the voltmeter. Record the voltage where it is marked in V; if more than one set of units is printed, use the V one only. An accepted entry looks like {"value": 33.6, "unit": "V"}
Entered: {"value": 8.25, "unit": "V"}
